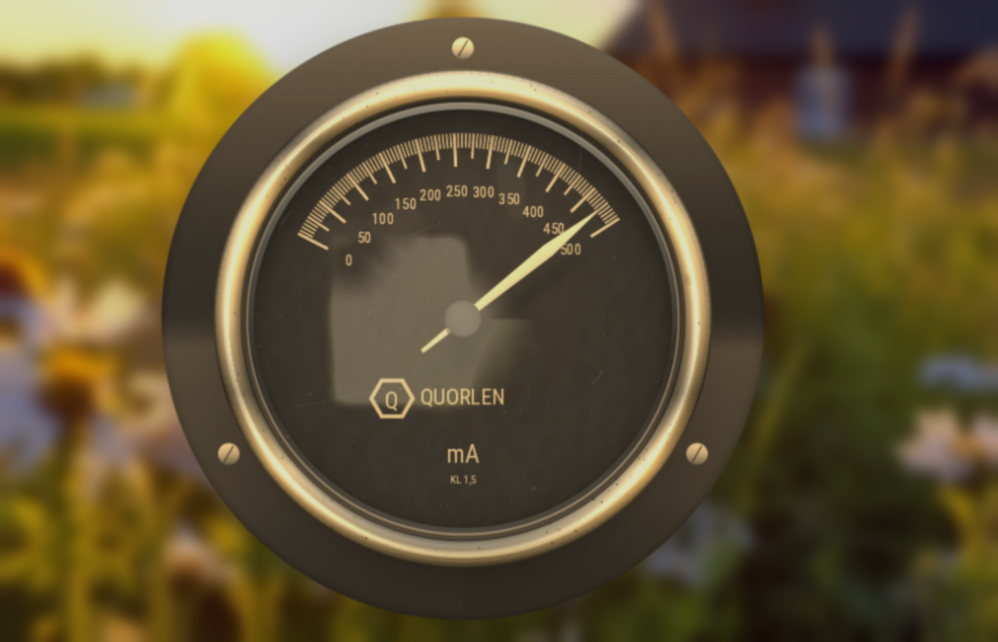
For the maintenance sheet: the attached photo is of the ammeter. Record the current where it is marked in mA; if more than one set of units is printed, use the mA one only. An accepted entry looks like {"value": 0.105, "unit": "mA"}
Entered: {"value": 475, "unit": "mA"}
